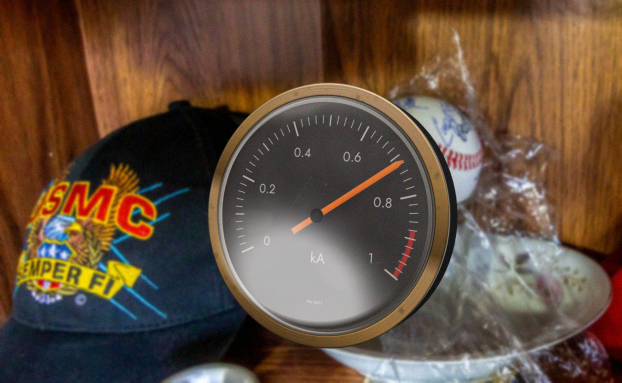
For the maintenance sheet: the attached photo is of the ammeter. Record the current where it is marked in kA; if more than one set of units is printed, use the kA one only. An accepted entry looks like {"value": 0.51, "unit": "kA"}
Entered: {"value": 0.72, "unit": "kA"}
